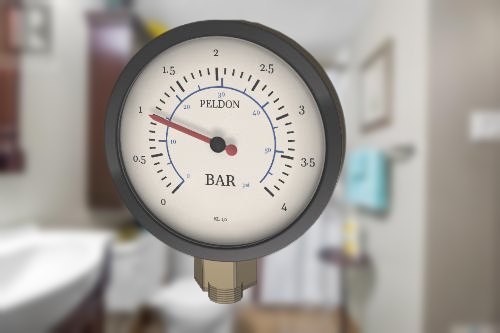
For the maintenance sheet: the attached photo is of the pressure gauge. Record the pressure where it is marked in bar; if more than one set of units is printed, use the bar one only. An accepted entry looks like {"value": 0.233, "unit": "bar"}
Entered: {"value": 1, "unit": "bar"}
